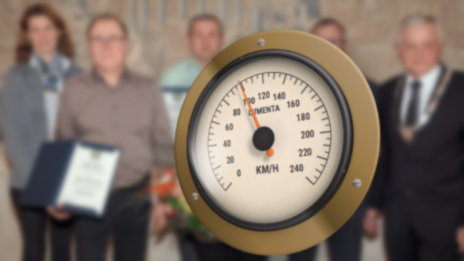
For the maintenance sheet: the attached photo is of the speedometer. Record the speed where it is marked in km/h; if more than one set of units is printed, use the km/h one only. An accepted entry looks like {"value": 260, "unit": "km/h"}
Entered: {"value": 100, "unit": "km/h"}
